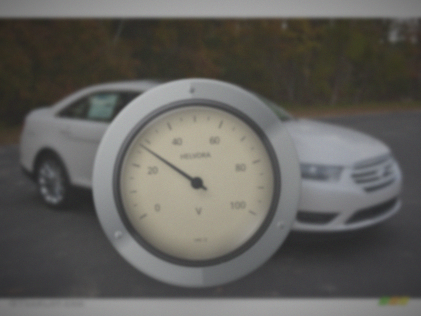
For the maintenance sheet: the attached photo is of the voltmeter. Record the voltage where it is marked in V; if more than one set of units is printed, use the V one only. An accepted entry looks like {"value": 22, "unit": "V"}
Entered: {"value": 27.5, "unit": "V"}
